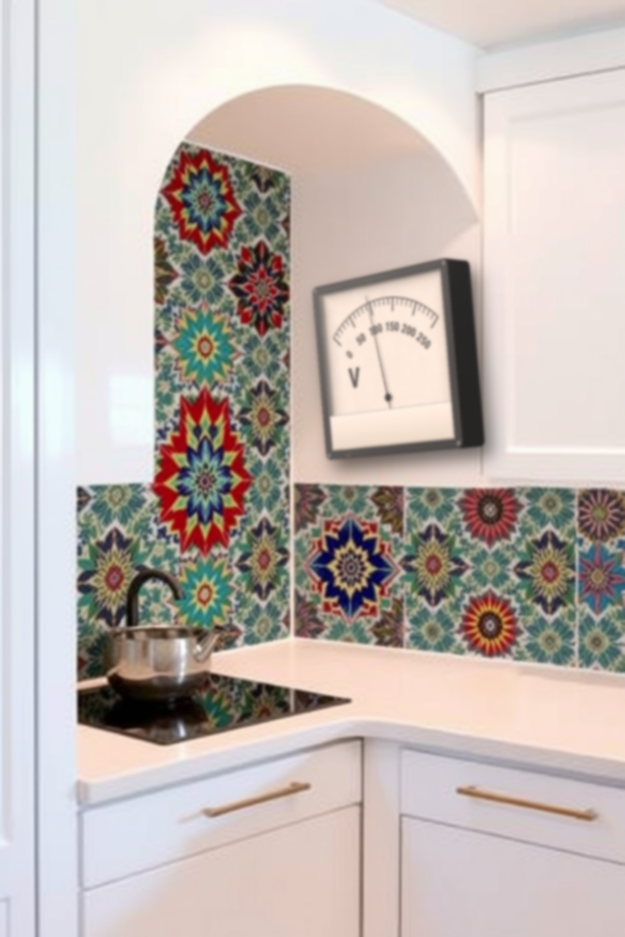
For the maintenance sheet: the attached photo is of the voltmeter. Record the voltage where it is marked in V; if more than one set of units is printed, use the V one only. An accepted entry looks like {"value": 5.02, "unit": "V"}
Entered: {"value": 100, "unit": "V"}
